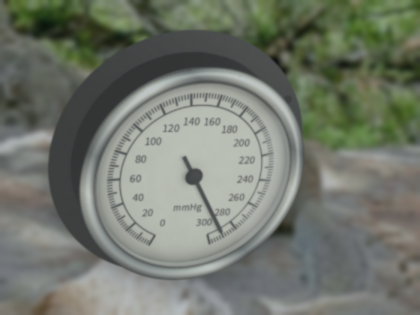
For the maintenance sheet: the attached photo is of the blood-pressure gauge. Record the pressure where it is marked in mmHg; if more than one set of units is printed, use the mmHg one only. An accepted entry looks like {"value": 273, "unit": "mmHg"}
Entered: {"value": 290, "unit": "mmHg"}
